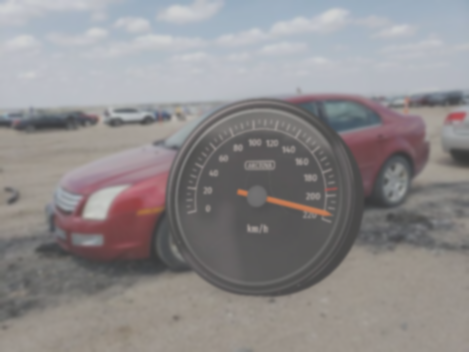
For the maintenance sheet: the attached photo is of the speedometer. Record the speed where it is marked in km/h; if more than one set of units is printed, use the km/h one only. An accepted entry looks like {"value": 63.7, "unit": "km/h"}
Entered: {"value": 215, "unit": "km/h"}
